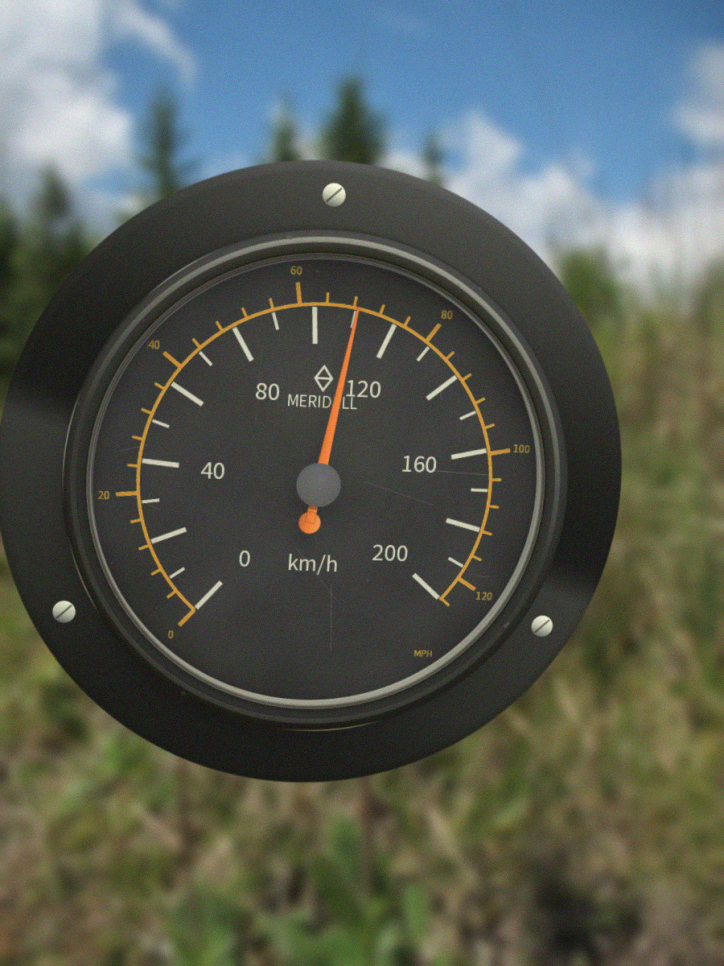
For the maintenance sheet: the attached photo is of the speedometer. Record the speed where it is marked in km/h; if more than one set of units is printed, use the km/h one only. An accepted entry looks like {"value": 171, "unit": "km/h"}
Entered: {"value": 110, "unit": "km/h"}
